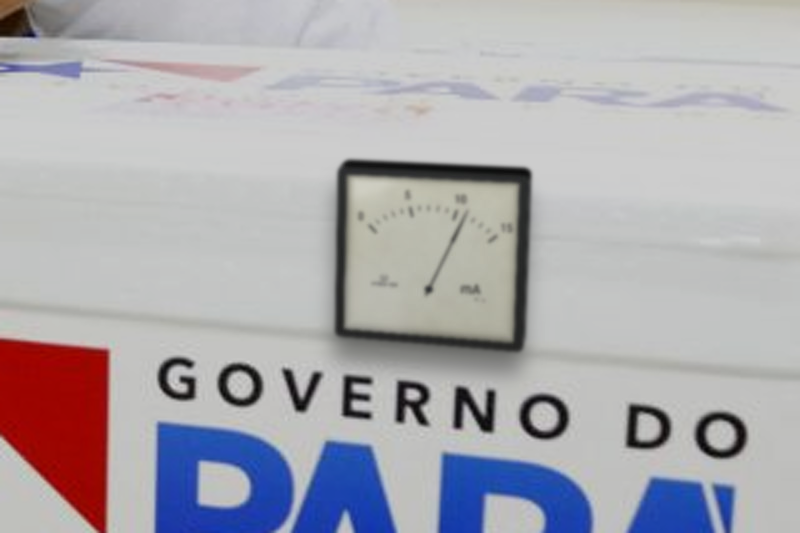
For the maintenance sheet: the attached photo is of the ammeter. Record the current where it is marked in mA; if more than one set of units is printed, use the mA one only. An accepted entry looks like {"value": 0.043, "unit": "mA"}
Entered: {"value": 11, "unit": "mA"}
